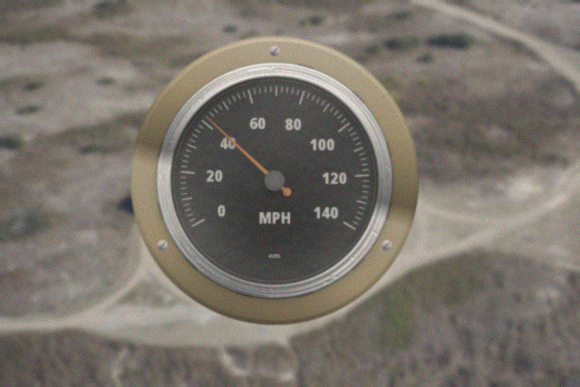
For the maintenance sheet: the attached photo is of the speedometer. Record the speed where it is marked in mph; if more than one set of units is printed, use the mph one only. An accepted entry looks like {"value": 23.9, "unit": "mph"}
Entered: {"value": 42, "unit": "mph"}
